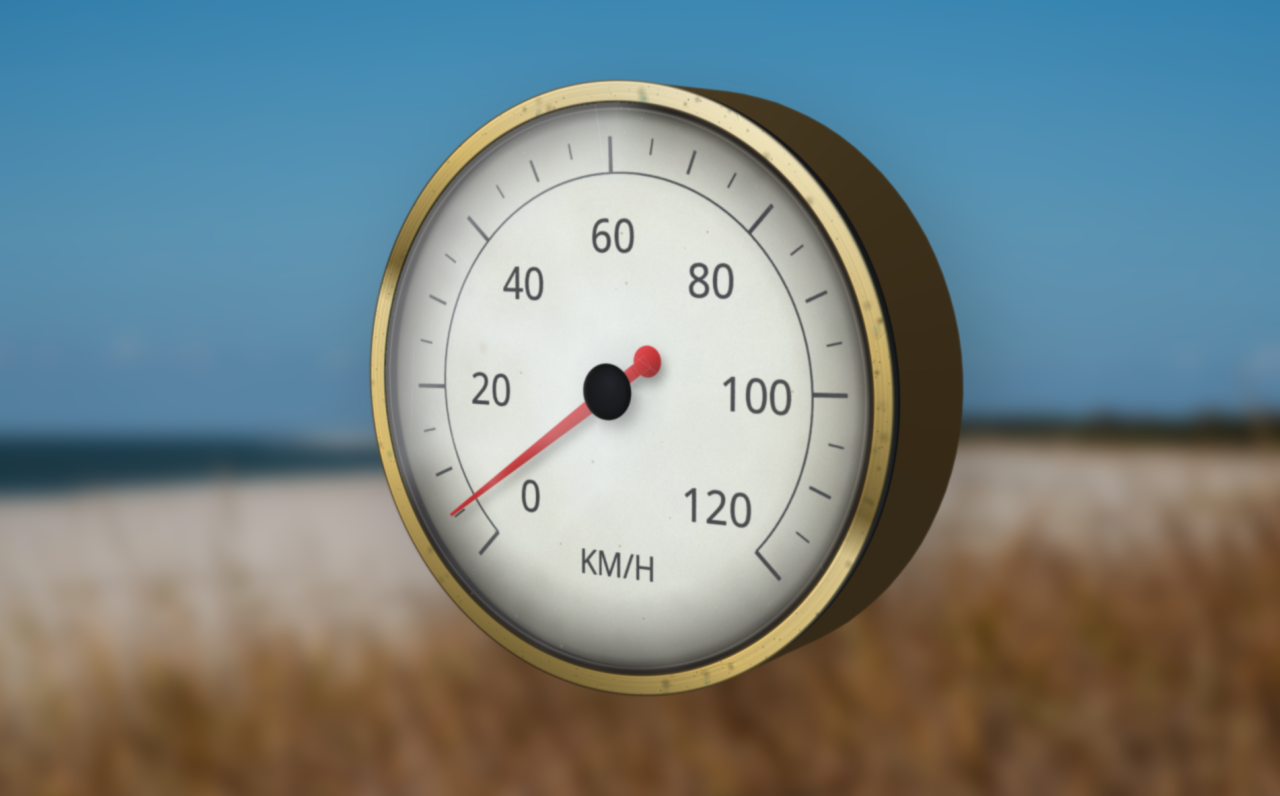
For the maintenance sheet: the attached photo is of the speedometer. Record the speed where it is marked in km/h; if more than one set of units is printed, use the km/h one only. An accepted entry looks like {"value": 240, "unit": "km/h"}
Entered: {"value": 5, "unit": "km/h"}
